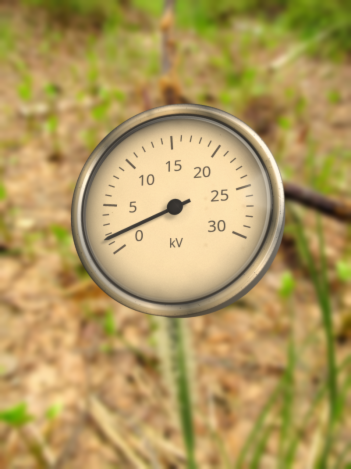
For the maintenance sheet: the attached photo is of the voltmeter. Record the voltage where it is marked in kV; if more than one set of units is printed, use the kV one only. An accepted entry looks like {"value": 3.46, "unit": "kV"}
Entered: {"value": 1.5, "unit": "kV"}
